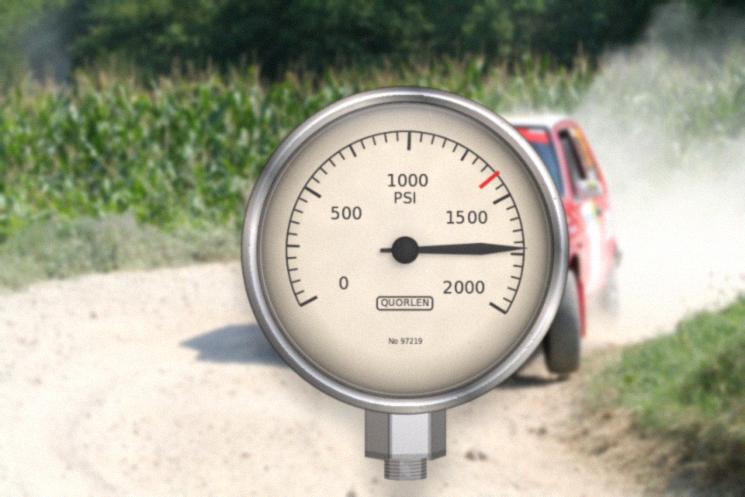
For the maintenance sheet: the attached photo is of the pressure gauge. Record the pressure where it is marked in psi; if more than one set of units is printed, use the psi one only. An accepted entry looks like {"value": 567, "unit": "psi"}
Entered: {"value": 1725, "unit": "psi"}
